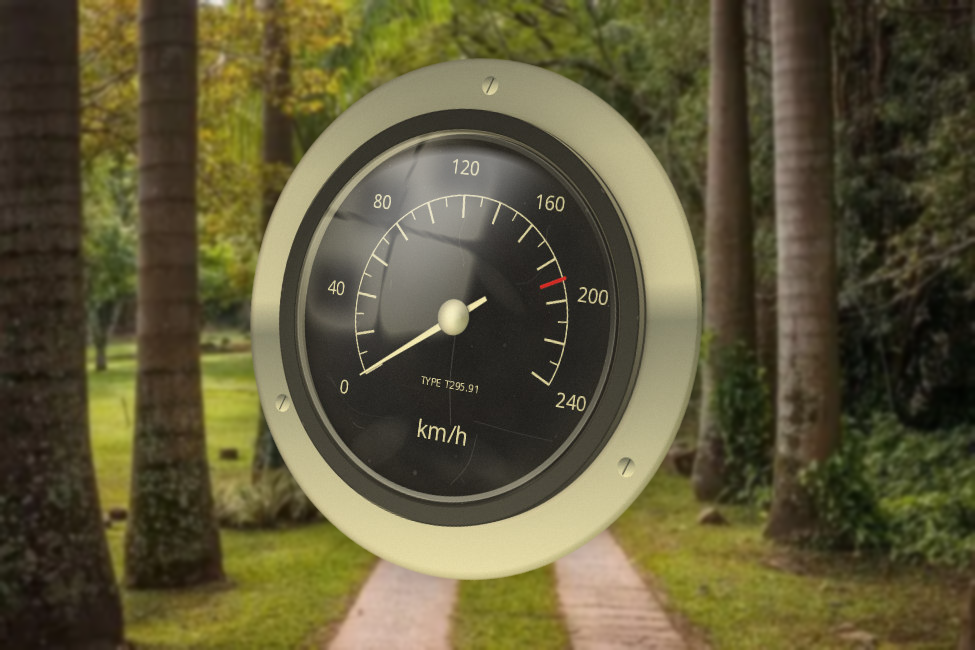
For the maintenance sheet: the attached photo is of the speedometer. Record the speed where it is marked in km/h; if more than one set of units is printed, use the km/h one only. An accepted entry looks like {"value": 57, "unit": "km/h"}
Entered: {"value": 0, "unit": "km/h"}
